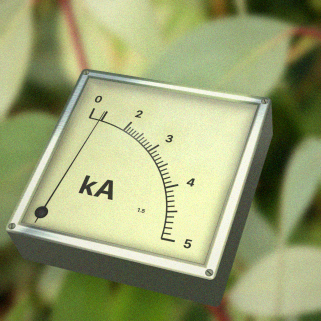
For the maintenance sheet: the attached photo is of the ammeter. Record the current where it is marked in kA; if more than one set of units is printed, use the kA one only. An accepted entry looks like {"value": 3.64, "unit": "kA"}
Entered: {"value": 1, "unit": "kA"}
